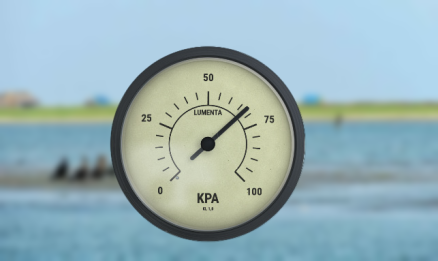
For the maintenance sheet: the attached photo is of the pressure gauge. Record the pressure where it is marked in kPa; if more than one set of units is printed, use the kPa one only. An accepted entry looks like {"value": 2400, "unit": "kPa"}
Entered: {"value": 67.5, "unit": "kPa"}
